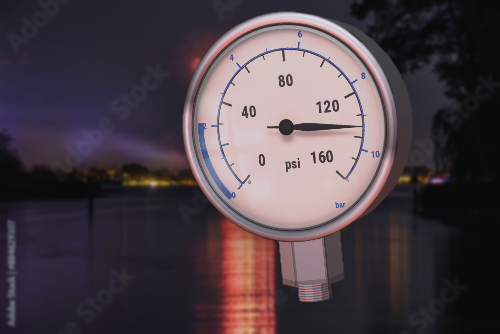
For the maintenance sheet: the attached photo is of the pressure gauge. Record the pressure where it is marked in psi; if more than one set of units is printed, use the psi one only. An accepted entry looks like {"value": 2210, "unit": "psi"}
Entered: {"value": 135, "unit": "psi"}
